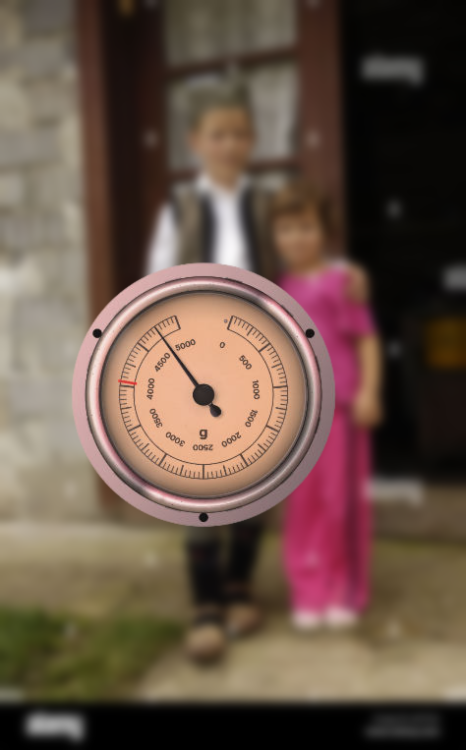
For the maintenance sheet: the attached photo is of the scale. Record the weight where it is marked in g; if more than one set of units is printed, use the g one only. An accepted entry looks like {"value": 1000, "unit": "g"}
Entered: {"value": 4750, "unit": "g"}
